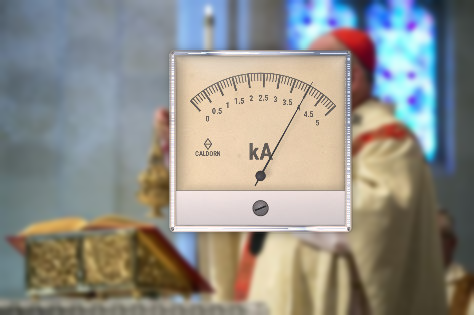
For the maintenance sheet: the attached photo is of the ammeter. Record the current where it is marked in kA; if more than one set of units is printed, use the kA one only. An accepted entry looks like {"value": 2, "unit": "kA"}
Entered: {"value": 4, "unit": "kA"}
